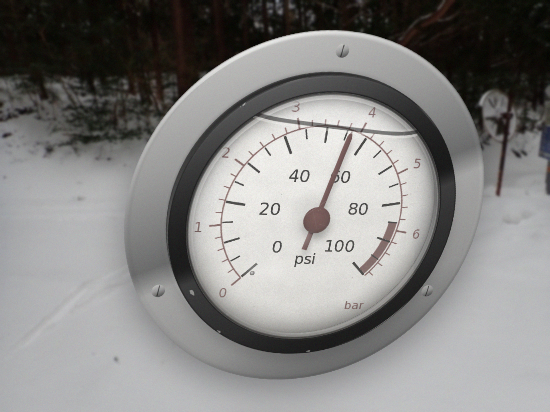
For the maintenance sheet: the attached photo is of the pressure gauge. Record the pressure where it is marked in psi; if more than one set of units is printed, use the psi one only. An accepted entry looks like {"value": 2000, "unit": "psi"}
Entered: {"value": 55, "unit": "psi"}
